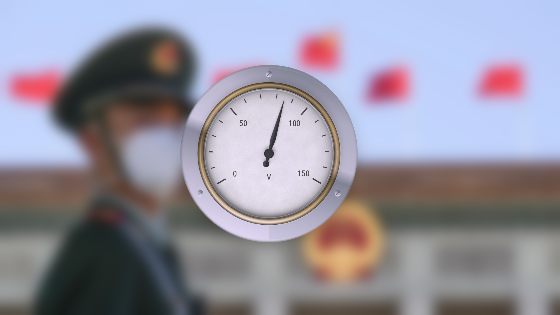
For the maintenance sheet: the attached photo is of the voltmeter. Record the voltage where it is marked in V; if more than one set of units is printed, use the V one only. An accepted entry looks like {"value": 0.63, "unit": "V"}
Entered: {"value": 85, "unit": "V"}
